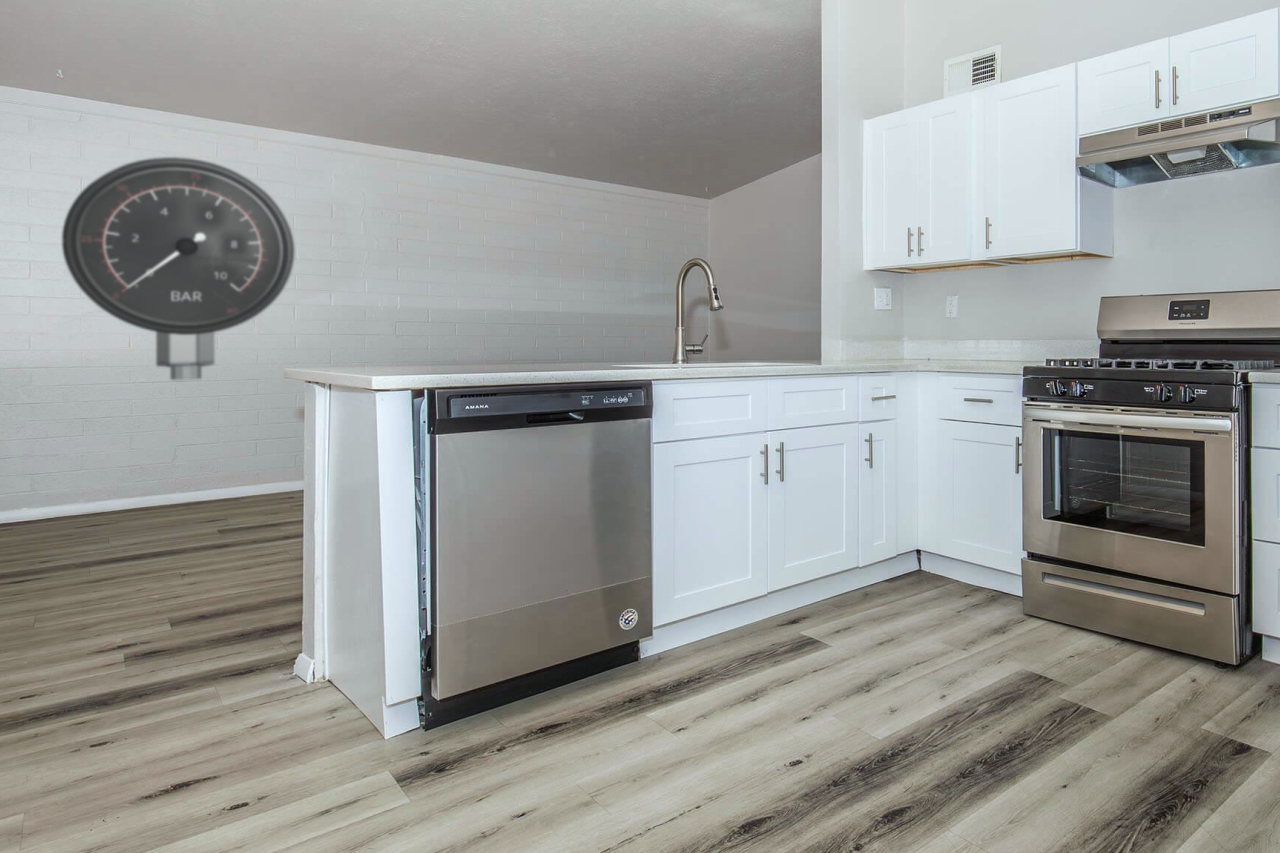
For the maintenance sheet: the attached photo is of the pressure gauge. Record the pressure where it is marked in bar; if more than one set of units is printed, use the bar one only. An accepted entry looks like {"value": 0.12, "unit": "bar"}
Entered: {"value": 0, "unit": "bar"}
